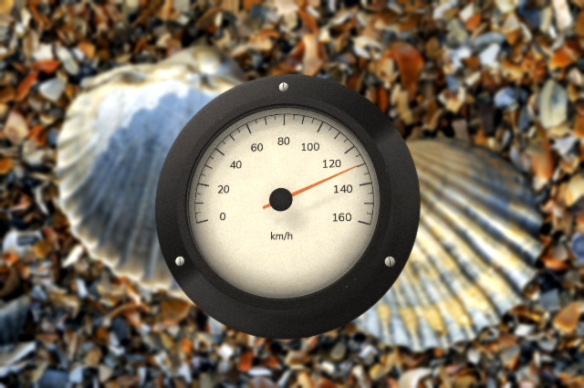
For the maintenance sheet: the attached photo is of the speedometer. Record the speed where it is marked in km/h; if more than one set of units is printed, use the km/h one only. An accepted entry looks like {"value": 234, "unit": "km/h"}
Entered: {"value": 130, "unit": "km/h"}
